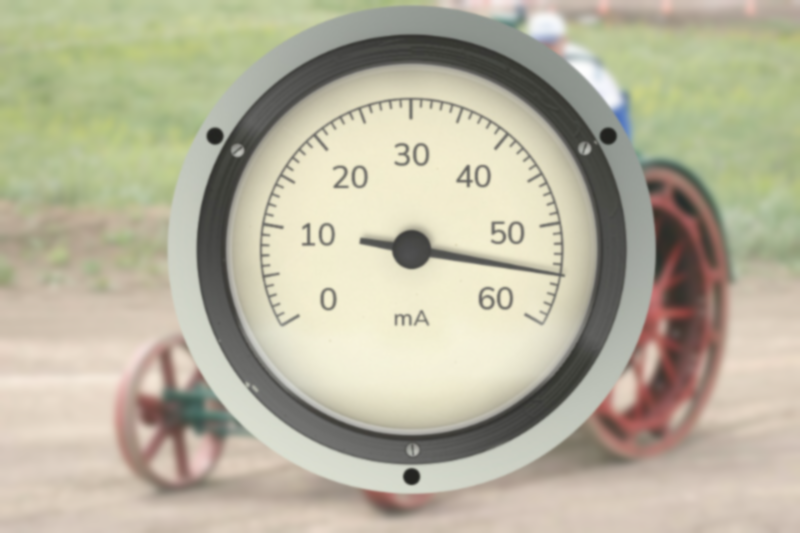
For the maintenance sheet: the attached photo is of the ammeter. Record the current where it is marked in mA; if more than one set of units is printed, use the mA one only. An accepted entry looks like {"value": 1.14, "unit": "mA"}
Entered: {"value": 55, "unit": "mA"}
